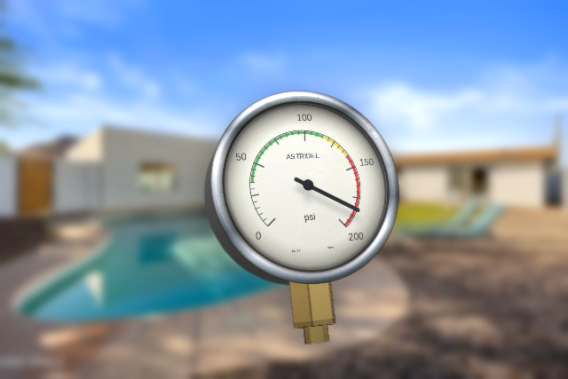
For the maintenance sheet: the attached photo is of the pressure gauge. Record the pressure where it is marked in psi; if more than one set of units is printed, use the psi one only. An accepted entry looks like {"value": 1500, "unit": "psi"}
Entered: {"value": 185, "unit": "psi"}
